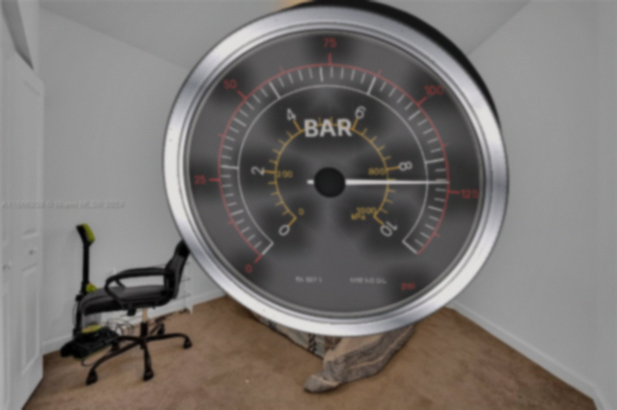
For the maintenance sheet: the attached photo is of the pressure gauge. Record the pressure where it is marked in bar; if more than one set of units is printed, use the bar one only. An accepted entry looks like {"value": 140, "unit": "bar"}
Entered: {"value": 8.4, "unit": "bar"}
